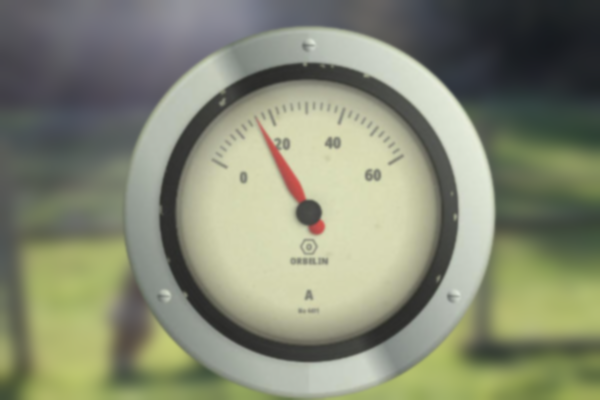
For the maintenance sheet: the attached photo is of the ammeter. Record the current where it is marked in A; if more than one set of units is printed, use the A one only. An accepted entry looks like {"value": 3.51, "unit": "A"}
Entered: {"value": 16, "unit": "A"}
